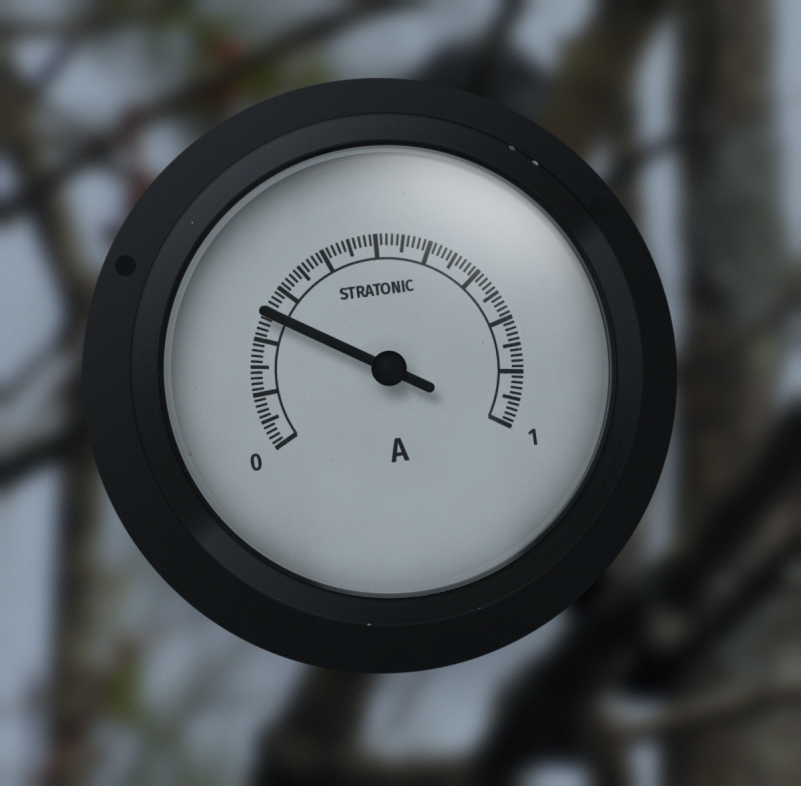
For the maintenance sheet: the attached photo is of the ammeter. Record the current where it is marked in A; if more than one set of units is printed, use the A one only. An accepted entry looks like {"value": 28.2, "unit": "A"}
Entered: {"value": 0.25, "unit": "A"}
